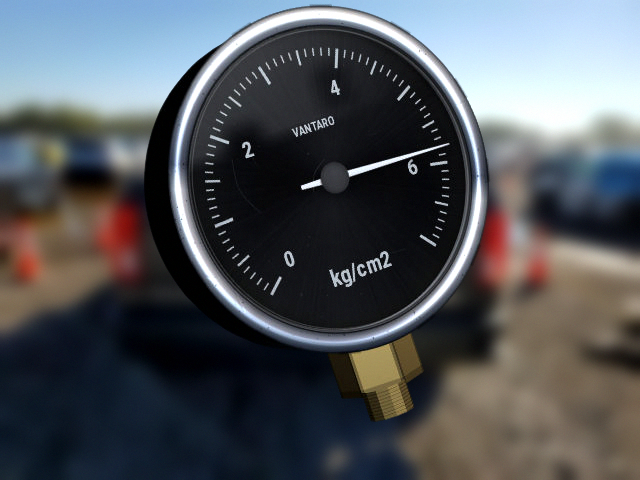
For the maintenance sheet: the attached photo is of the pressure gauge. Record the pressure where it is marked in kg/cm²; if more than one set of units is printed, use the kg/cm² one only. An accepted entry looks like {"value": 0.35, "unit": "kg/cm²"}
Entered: {"value": 5.8, "unit": "kg/cm²"}
